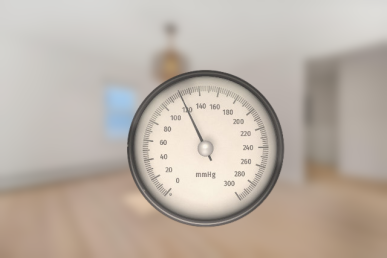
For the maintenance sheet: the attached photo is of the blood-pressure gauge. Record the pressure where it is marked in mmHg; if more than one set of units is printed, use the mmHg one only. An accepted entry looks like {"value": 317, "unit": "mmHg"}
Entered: {"value": 120, "unit": "mmHg"}
